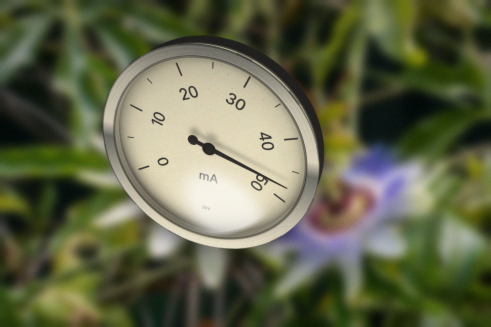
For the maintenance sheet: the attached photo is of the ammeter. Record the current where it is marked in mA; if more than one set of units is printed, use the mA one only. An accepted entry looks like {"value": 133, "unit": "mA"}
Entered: {"value": 47.5, "unit": "mA"}
